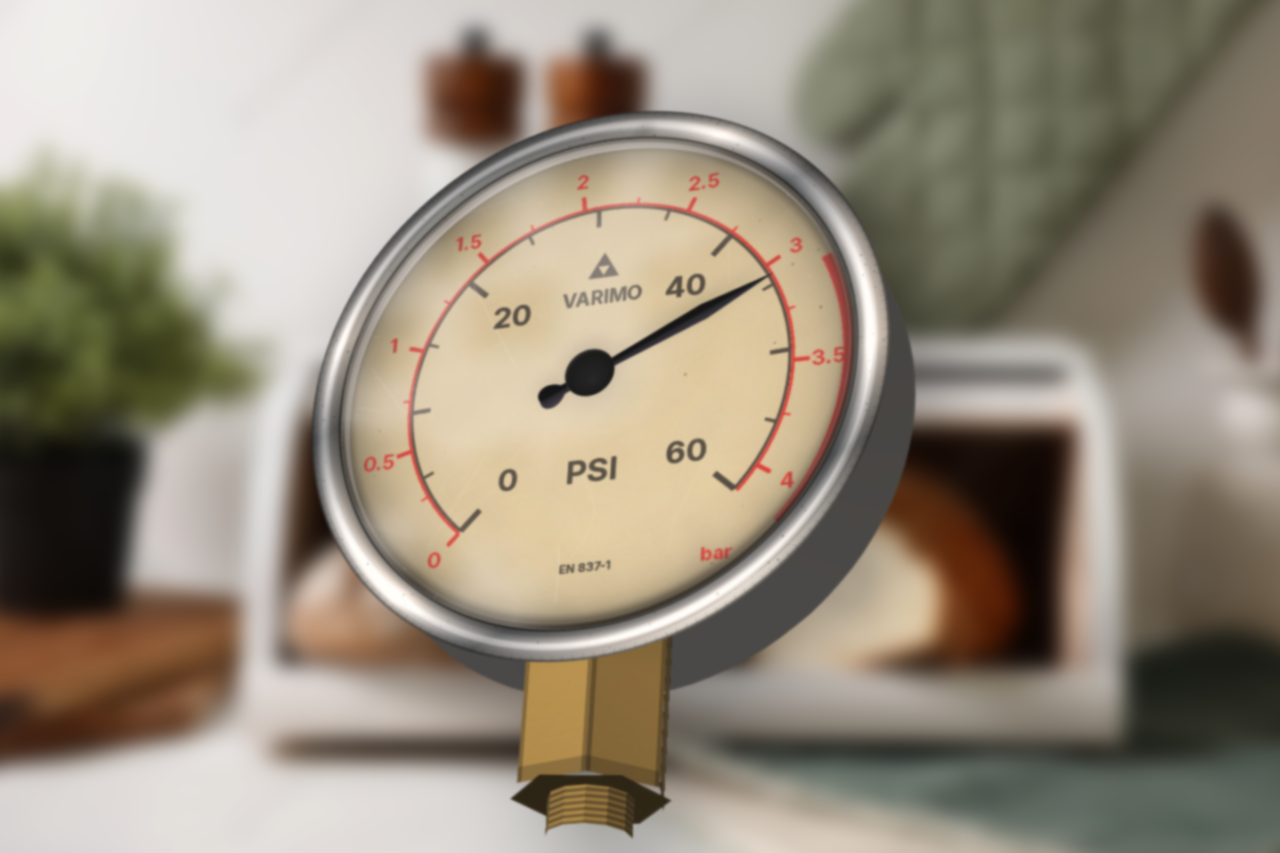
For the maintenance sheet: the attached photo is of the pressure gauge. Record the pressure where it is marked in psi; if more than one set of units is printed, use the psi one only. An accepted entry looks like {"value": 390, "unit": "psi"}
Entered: {"value": 45, "unit": "psi"}
